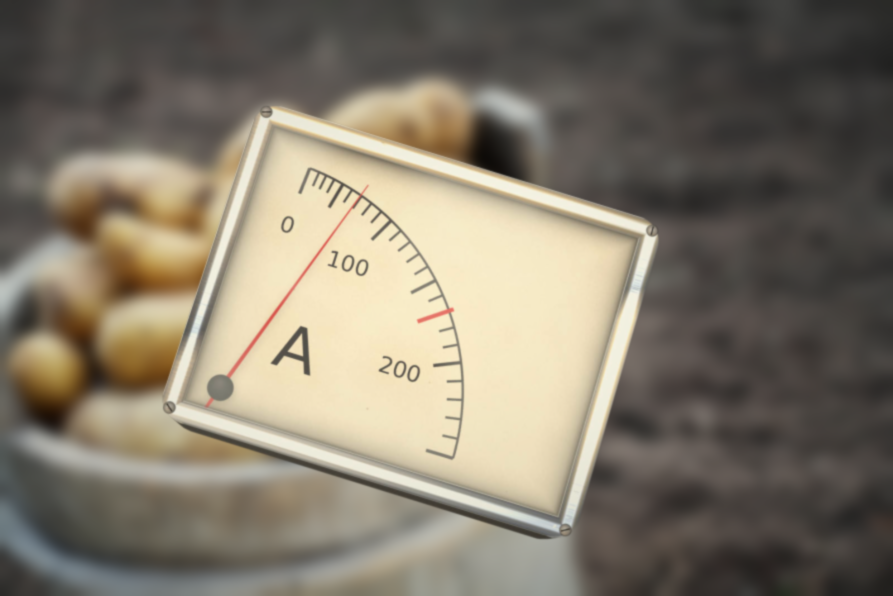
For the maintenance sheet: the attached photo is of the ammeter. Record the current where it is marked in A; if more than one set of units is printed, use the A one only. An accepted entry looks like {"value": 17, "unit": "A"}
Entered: {"value": 70, "unit": "A"}
